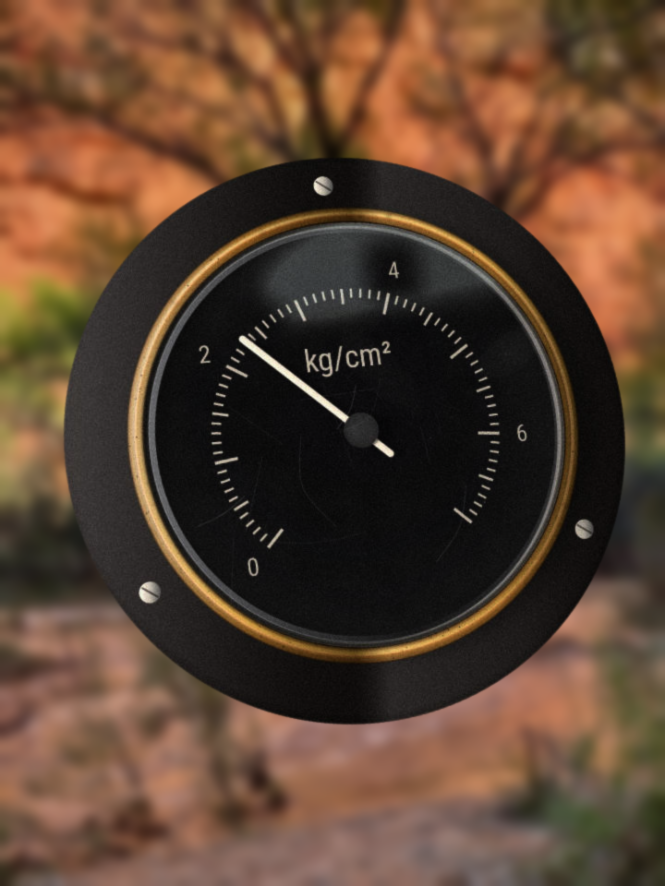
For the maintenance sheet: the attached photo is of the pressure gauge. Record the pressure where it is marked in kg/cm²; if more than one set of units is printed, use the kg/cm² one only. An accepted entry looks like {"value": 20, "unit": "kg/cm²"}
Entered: {"value": 2.3, "unit": "kg/cm²"}
